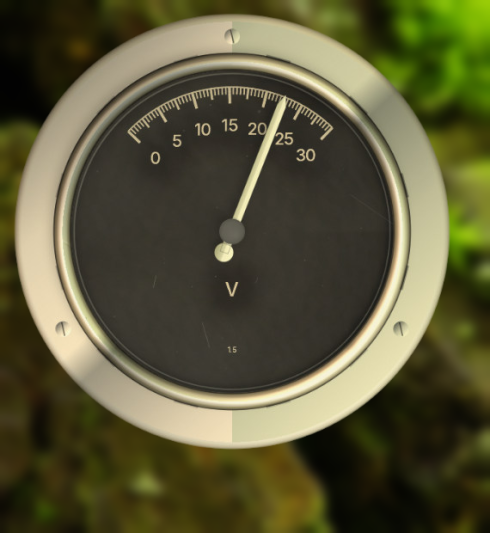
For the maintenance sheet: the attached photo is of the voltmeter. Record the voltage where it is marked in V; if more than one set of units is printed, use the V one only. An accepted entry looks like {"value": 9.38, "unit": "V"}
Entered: {"value": 22.5, "unit": "V"}
